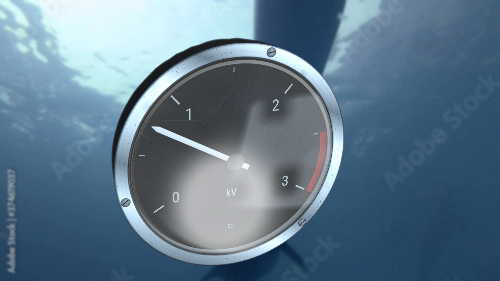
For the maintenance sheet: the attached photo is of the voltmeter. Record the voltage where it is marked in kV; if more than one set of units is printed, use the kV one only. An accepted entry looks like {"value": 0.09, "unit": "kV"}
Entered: {"value": 0.75, "unit": "kV"}
